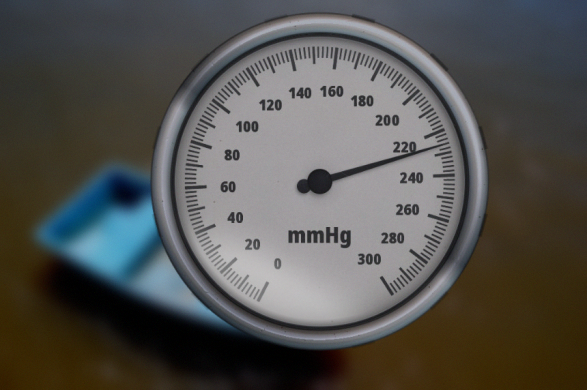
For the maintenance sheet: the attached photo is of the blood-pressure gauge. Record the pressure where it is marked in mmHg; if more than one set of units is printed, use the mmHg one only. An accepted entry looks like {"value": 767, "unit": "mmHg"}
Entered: {"value": 226, "unit": "mmHg"}
